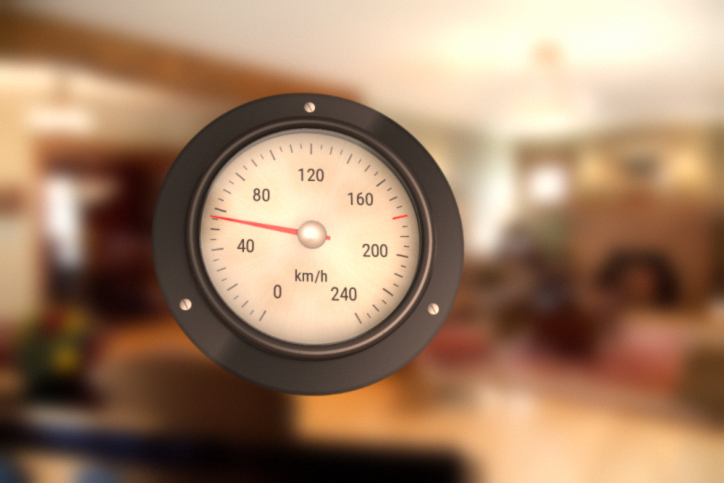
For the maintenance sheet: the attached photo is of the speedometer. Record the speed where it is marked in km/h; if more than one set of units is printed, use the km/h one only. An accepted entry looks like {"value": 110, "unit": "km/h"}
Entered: {"value": 55, "unit": "km/h"}
